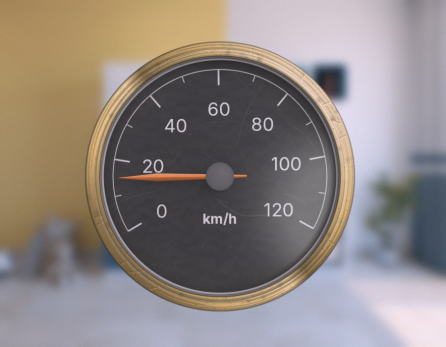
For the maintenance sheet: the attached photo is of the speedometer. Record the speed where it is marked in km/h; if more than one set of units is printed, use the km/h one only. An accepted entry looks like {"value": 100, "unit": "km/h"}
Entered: {"value": 15, "unit": "km/h"}
